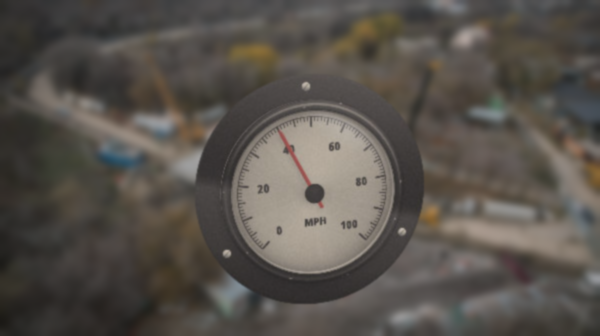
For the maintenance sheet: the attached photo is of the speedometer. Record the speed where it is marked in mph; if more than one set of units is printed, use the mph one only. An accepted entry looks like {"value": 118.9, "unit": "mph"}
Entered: {"value": 40, "unit": "mph"}
